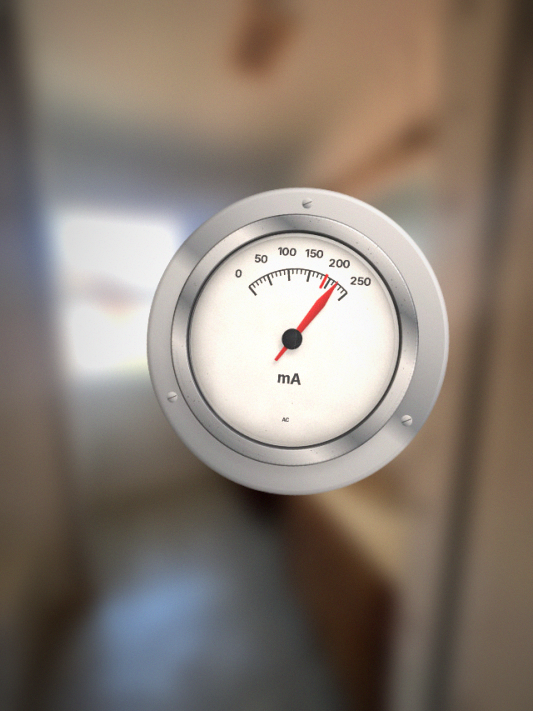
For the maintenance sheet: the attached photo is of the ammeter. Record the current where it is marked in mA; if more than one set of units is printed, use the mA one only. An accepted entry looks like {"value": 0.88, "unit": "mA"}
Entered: {"value": 220, "unit": "mA"}
